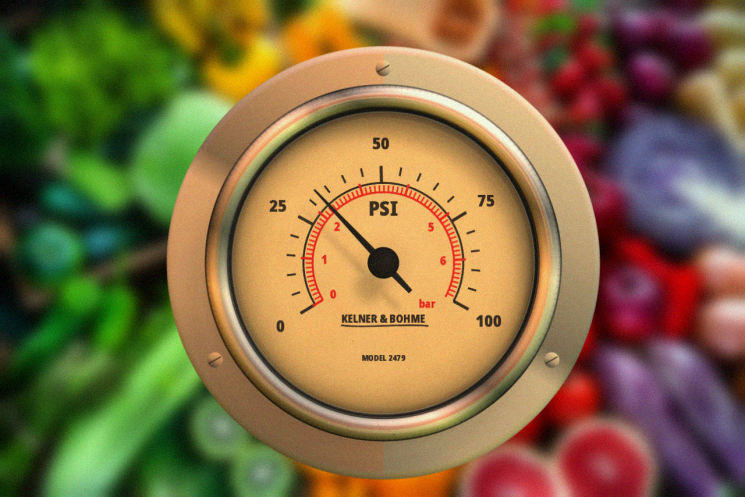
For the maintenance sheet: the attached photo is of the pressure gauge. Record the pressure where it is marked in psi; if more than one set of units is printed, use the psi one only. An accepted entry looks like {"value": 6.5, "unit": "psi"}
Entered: {"value": 32.5, "unit": "psi"}
